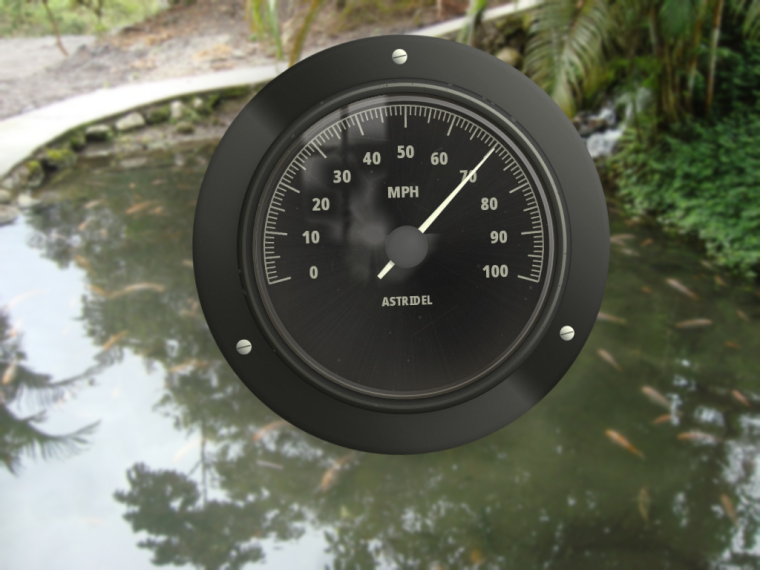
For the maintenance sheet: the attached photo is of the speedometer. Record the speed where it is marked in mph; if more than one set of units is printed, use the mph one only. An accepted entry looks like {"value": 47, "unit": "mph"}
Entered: {"value": 70, "unit": "mph"}
